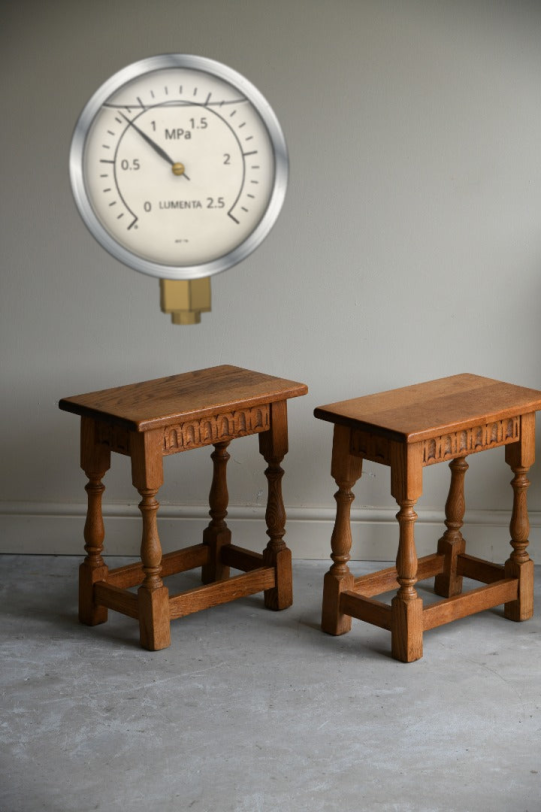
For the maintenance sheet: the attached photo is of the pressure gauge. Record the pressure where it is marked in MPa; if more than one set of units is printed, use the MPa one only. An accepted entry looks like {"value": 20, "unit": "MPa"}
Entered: {"value": 0.85, "unit": "MPa"}
